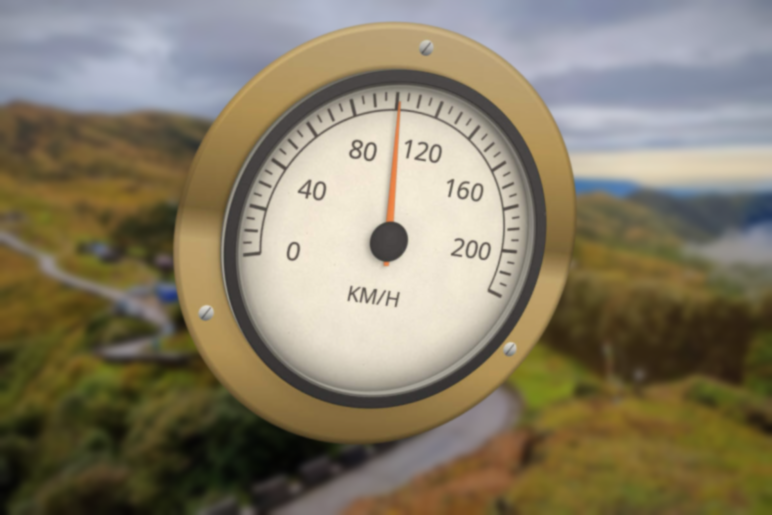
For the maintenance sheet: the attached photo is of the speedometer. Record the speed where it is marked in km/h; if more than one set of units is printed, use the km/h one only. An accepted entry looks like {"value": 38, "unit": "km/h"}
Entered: {"value": 100, "unit": "km/h"}
